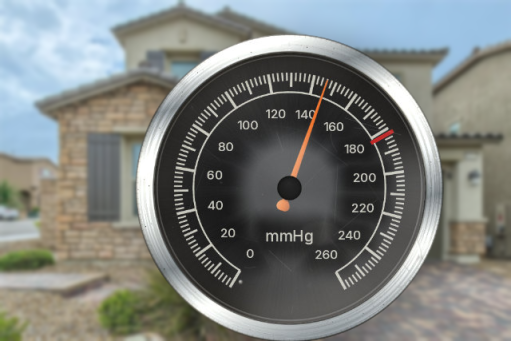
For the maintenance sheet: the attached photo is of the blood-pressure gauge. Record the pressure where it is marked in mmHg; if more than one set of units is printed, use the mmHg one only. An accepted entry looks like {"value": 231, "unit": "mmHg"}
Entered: {"value": 146, "unit": "mmHg"}
